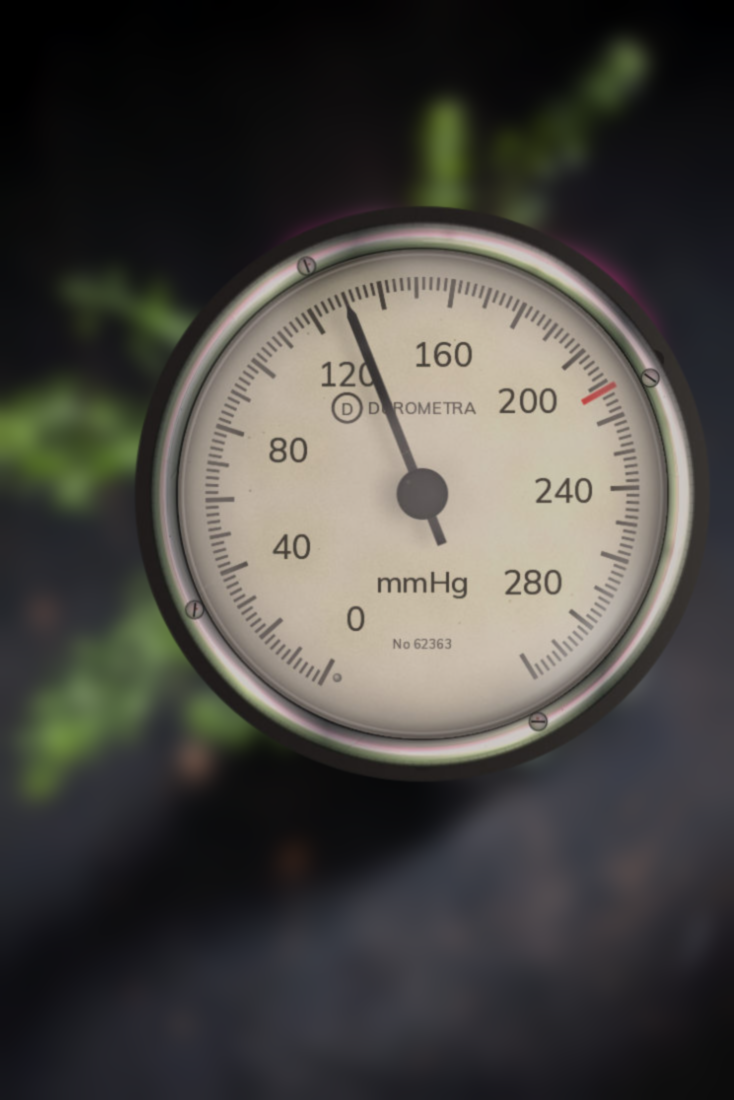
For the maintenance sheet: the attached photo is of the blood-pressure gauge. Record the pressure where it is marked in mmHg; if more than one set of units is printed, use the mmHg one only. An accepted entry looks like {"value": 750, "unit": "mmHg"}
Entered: {"value": 130, "unit": "mmHg"}
